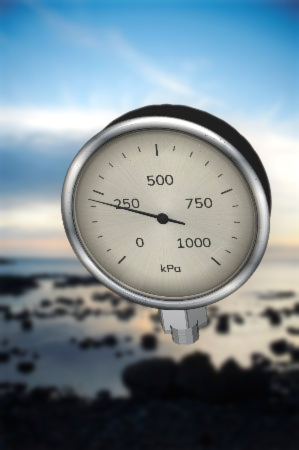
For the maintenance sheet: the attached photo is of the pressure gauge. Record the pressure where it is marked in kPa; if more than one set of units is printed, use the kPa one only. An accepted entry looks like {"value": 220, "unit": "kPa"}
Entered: {"value": 225, "unit": "kPa"}
